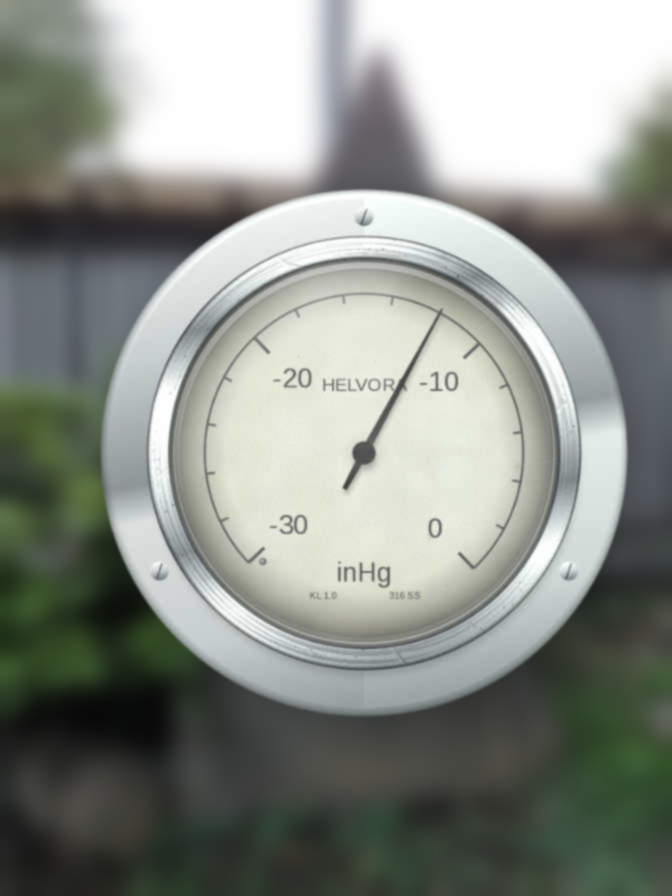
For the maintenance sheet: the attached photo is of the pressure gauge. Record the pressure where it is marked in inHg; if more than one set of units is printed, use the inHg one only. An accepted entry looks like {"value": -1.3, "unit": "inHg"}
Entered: {"value": -12, "unit": "inHg"}
